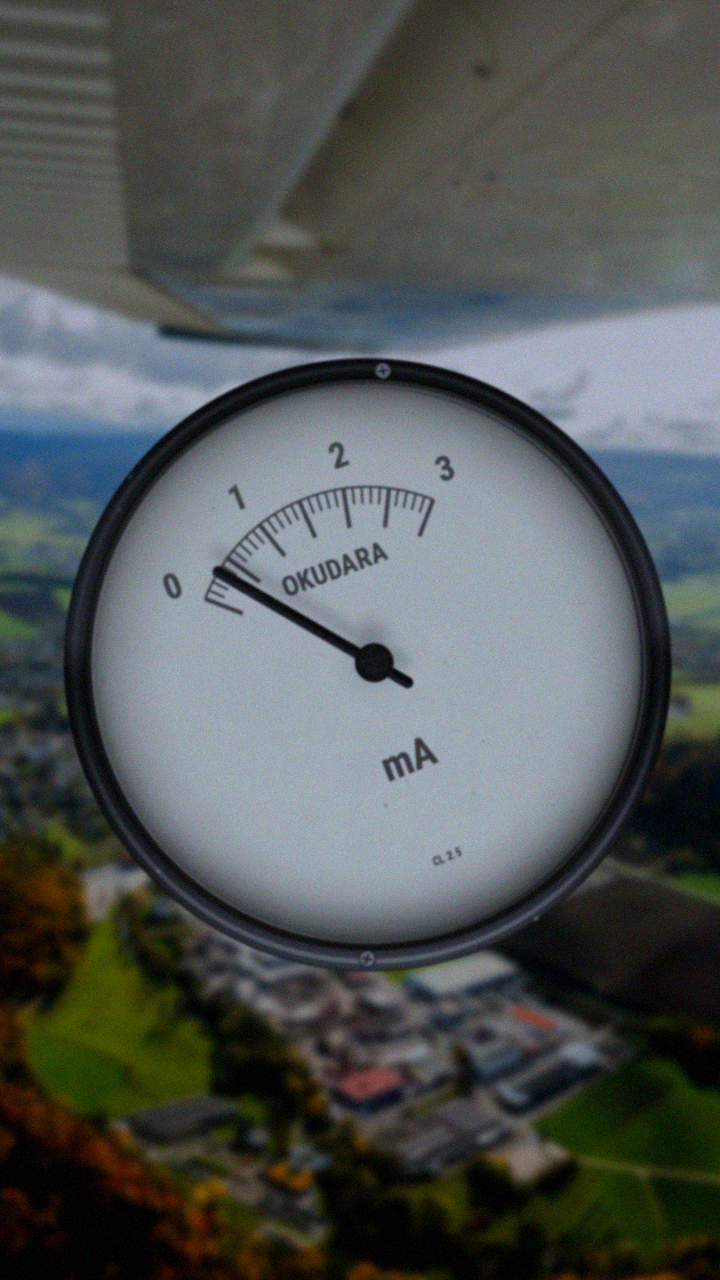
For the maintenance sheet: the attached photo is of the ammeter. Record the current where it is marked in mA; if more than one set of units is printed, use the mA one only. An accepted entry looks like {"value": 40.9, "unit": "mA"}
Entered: {"value": 0.3, "unit": "mA"}
